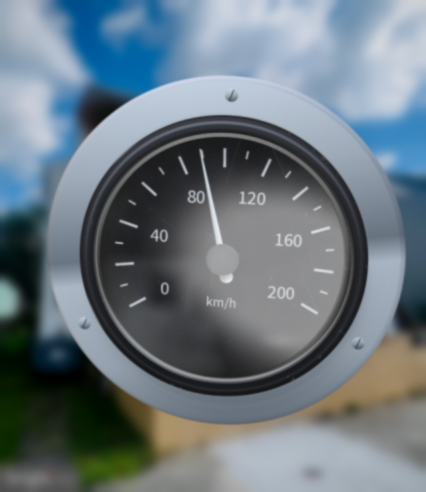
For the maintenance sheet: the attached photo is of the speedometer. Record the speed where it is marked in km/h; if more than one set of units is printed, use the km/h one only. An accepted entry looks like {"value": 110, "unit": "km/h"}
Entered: {"value": 90, "unit": "km/h"}
